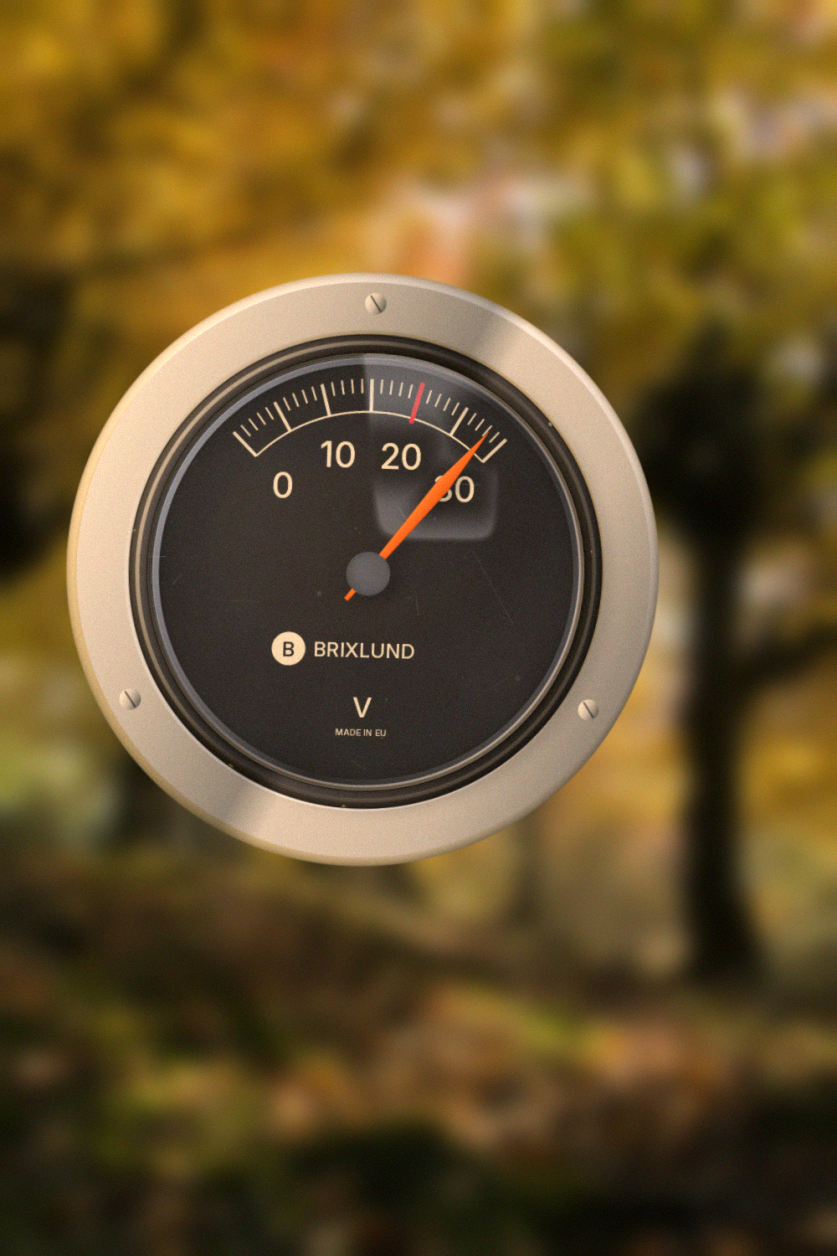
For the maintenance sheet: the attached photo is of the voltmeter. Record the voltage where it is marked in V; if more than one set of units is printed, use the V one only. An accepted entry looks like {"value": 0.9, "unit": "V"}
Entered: {"value": 28, "unit": "V"}
